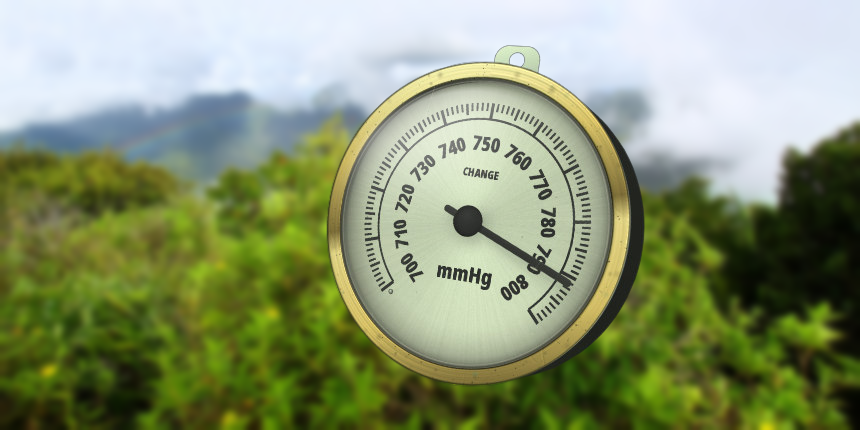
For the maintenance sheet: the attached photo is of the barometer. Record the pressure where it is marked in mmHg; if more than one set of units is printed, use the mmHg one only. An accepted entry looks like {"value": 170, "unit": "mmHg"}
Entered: {"value": 791, "unit": "mmHg"}
